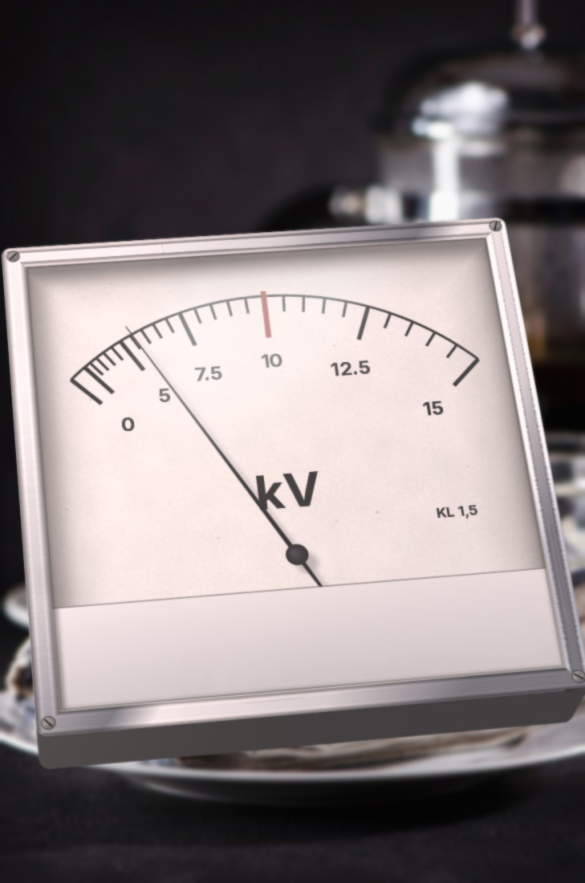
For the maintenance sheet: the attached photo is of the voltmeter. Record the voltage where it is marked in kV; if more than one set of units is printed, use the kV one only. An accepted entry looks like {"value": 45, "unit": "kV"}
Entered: {"value": 5.5, "unit": "kV"}
